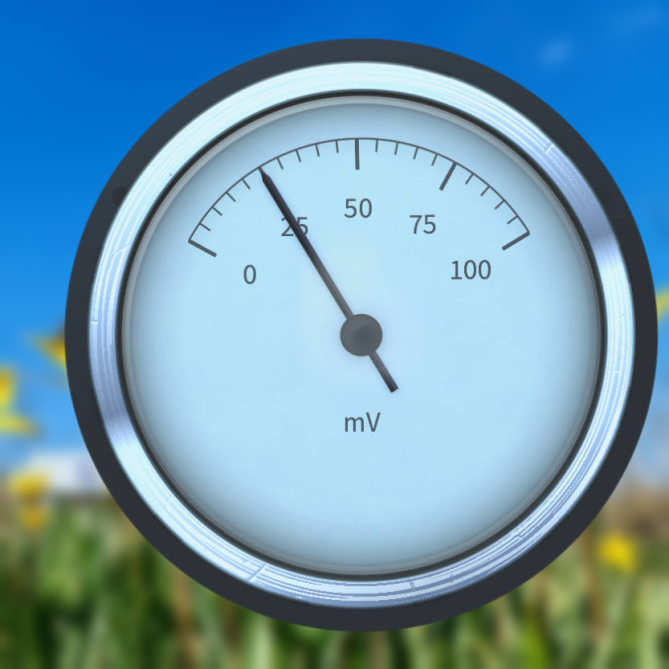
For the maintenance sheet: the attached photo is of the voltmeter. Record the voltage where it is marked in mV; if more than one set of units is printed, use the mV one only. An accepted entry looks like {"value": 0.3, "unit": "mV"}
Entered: {"value": 25, "unit": "mV"}
